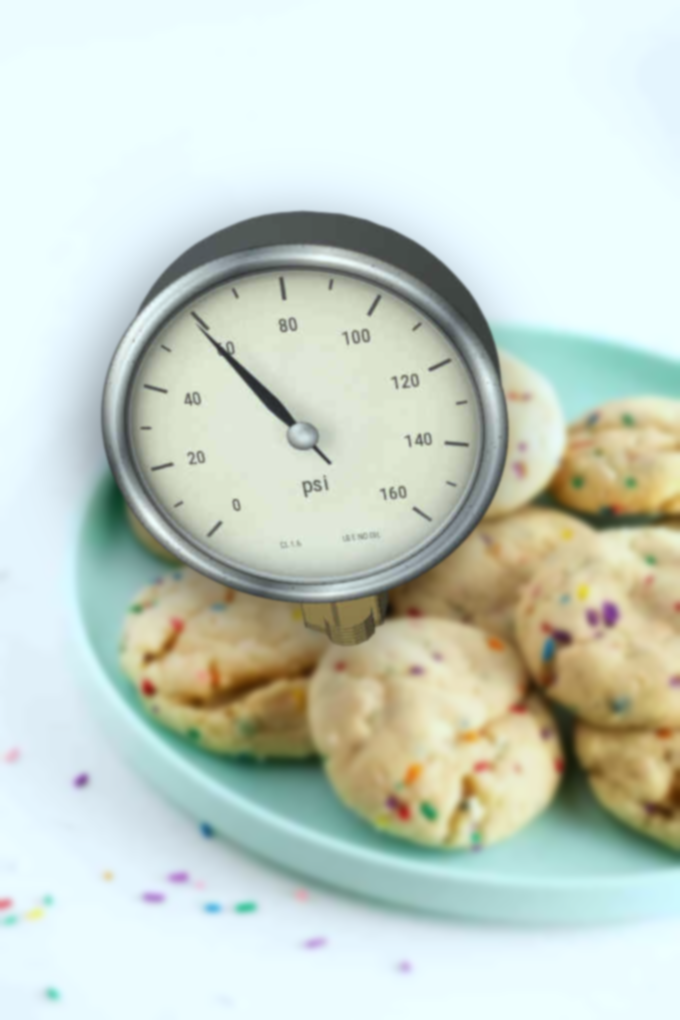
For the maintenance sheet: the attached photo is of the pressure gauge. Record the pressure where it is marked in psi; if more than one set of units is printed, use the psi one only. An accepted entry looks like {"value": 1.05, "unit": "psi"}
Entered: {"value": 60, "unit": "psi"}
